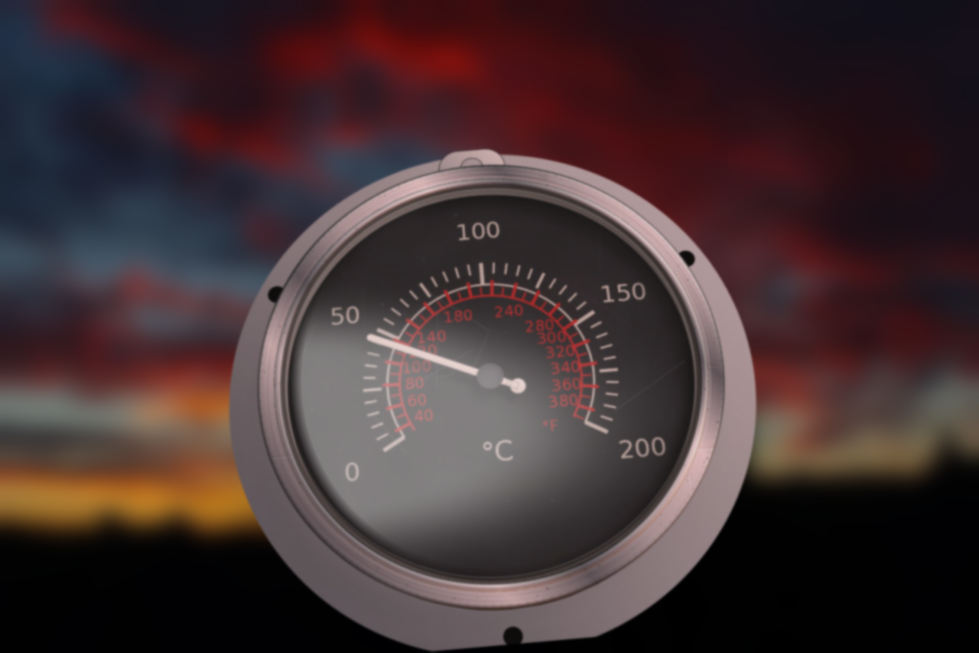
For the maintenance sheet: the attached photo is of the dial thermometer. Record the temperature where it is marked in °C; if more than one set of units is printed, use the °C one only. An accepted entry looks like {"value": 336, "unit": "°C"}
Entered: {"value": 45, "unit": "°C"}
